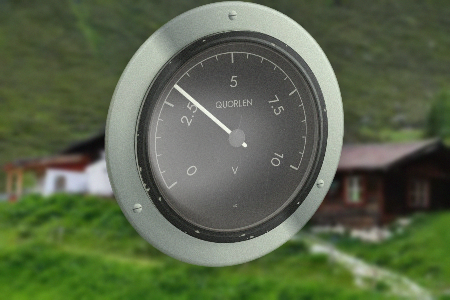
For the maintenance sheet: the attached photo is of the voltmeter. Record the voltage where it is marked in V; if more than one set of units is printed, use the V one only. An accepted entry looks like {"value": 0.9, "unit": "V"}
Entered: {"value": 3, "unit": "V"}
